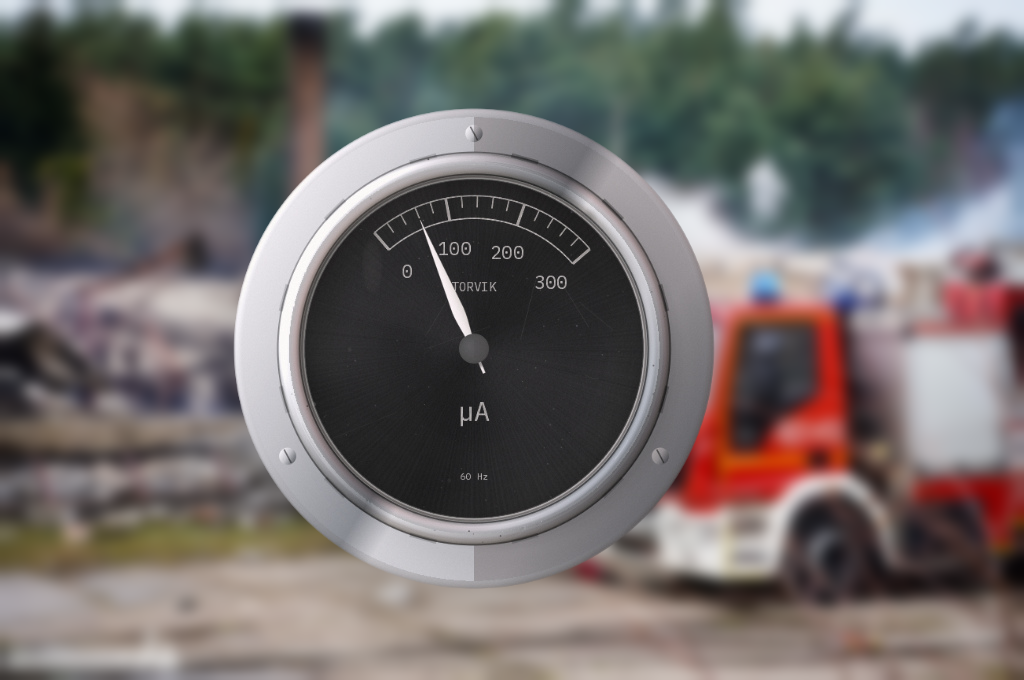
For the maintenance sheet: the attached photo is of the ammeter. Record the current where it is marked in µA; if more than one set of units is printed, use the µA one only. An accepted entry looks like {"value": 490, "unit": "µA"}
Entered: {"value": 60, "unit": "µA"}
